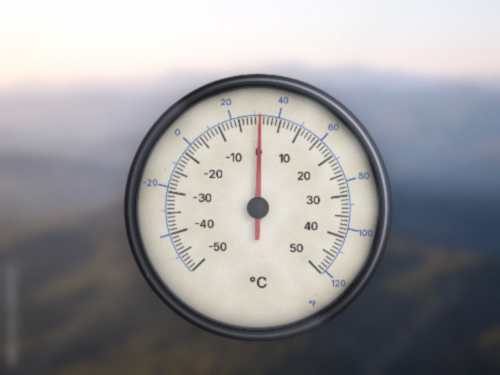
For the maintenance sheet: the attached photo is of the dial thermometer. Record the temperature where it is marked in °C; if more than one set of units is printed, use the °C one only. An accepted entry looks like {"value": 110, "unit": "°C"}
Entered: {"value": 0, "unit": "°C"}
